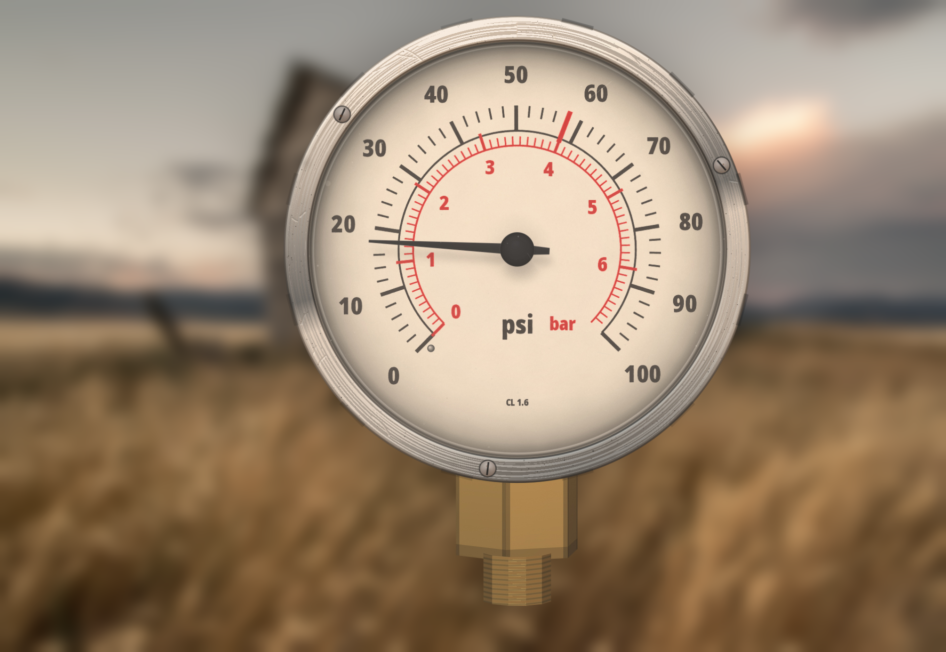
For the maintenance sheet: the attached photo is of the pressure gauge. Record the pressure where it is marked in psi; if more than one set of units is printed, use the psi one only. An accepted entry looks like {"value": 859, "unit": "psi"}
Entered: {"value": 18, "unit": "psi"}
